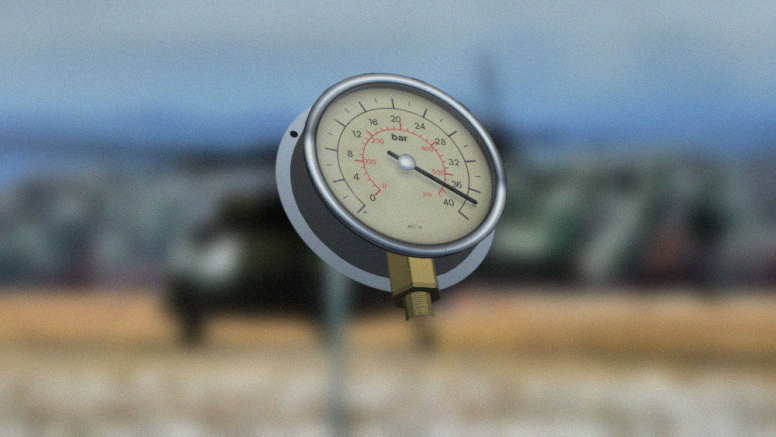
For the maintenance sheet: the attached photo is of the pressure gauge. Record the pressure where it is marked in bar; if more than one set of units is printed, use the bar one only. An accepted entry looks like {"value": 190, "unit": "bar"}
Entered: {"value": 38, "unit": "bar"}
